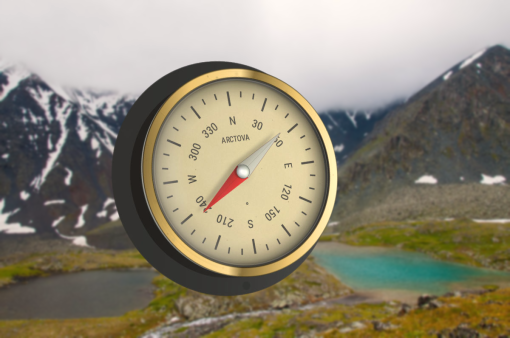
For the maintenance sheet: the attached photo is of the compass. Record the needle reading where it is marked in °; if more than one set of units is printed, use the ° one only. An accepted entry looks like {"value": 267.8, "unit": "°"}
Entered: {"value": 235, "unit": "°"}
